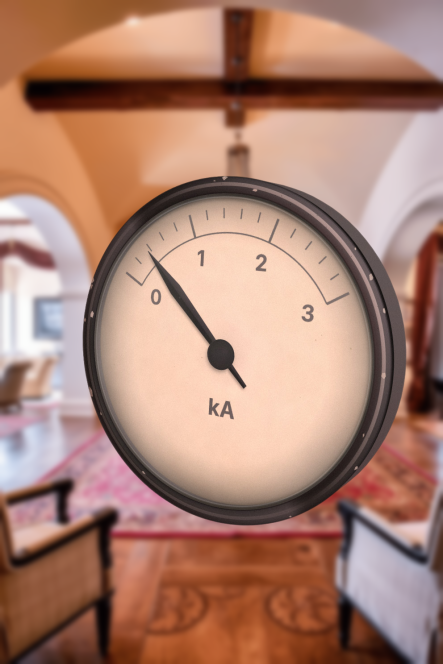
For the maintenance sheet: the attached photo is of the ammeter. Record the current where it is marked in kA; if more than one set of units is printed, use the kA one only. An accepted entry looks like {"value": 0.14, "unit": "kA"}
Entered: {"value": 0.4, "unit": "kA"}
